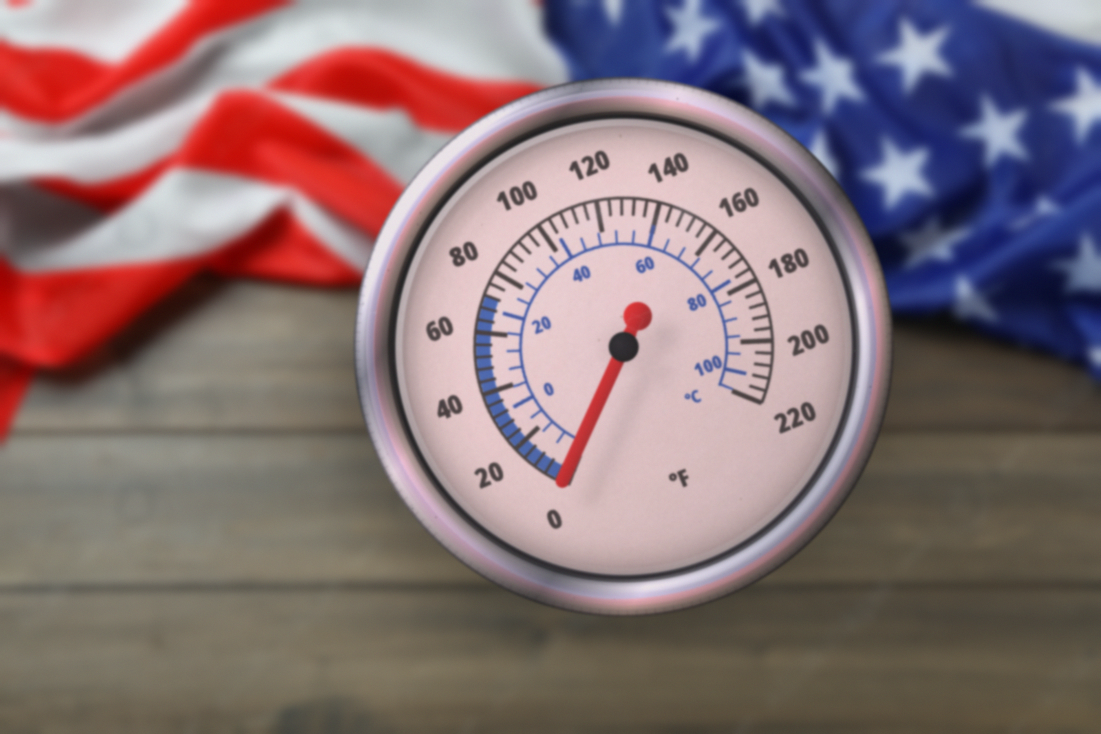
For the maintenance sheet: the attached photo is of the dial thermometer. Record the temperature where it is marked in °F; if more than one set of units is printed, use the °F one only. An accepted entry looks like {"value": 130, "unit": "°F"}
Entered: {"value": 2, "unit": "°F"}
